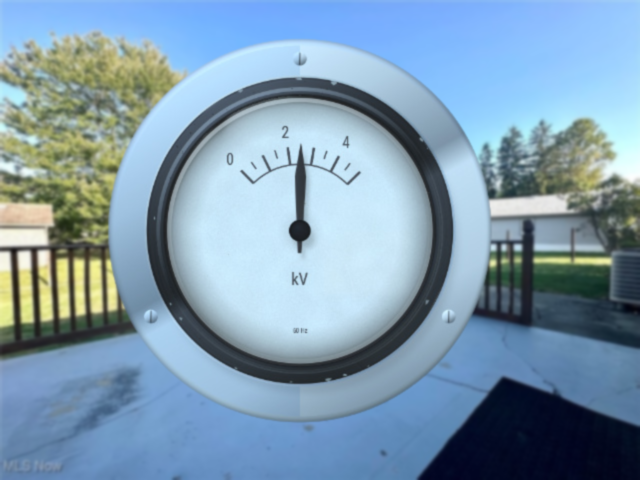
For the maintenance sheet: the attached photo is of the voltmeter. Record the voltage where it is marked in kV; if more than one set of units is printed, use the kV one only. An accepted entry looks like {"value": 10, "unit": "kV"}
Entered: {"value": 2.5, "unit": "kV"}
